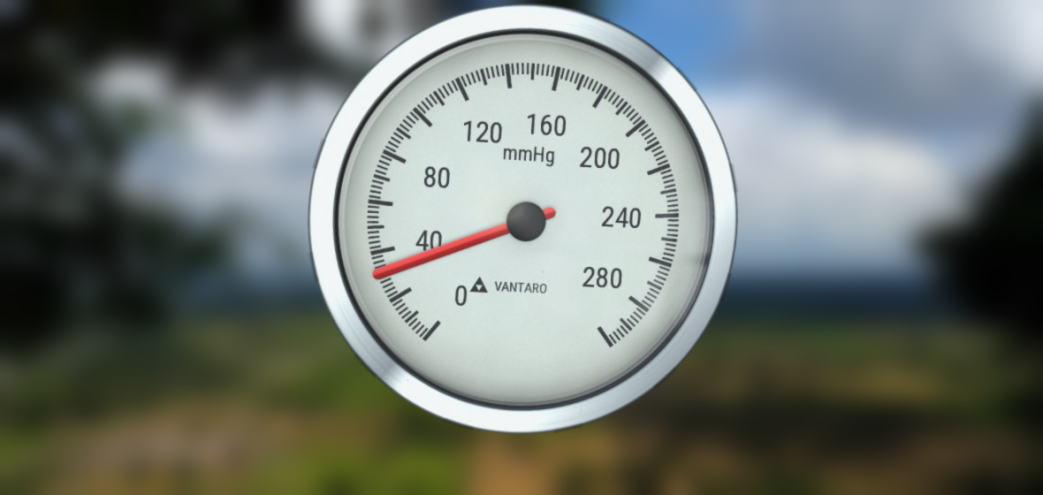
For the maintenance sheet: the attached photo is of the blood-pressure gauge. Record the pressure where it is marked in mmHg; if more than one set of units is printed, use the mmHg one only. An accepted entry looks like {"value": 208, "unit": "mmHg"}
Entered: {"value": 32, "unit": "mmHg"}
